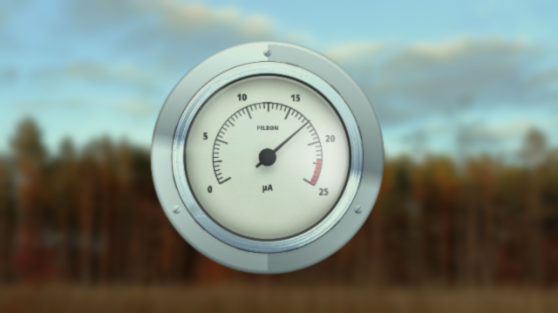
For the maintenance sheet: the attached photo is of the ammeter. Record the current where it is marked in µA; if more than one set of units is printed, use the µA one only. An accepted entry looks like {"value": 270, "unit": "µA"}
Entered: {"value": 17.5, "unit": "µA"}
